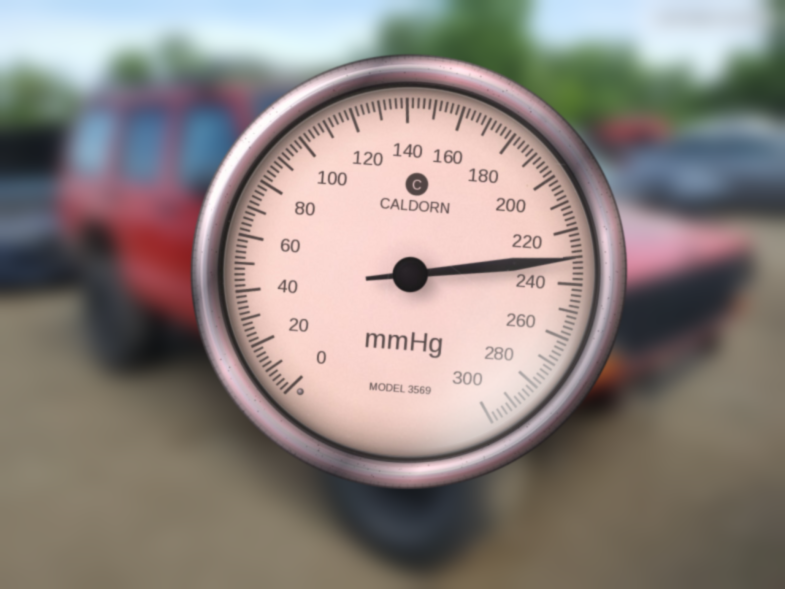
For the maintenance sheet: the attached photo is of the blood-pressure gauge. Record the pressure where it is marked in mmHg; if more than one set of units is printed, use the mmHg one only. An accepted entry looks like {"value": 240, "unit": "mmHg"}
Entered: {"value": 230, "unit": "mmHg"}
